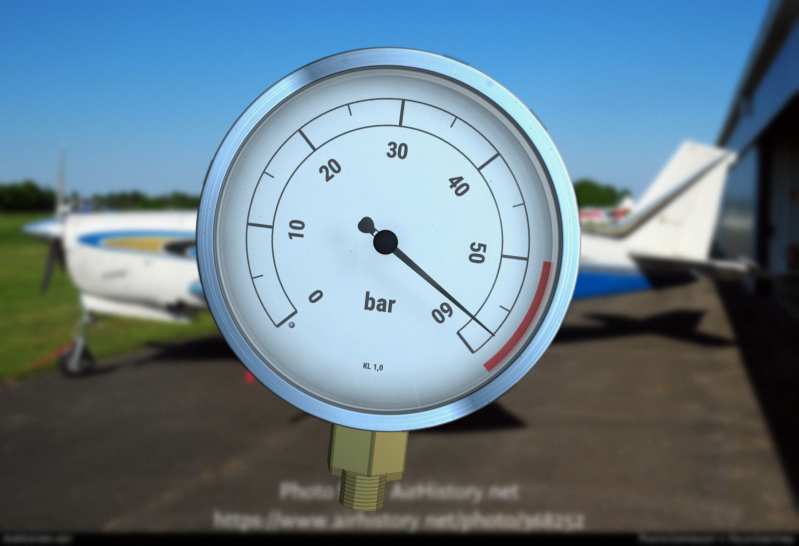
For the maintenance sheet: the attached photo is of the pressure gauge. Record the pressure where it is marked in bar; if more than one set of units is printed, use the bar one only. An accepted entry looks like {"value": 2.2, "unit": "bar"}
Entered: {"value": 57.5, "unit": "bar"}
